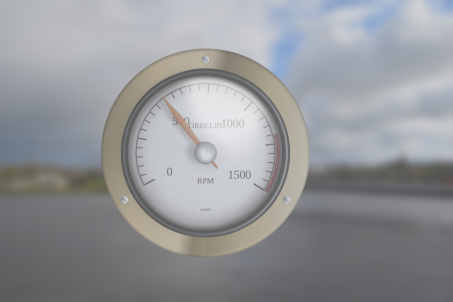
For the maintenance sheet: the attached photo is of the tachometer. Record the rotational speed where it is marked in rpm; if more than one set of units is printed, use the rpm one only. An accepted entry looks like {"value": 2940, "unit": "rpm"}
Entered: {"value": 500, "unit": "rpm"}
